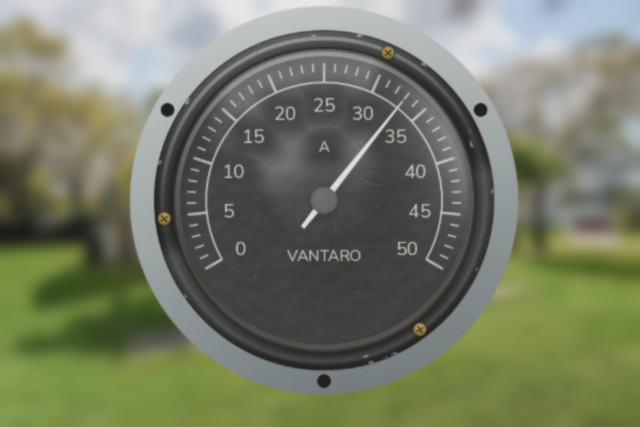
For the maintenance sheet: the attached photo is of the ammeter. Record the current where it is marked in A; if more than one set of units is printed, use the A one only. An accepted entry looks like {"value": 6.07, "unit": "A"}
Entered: {"value": 33, "unit": "A"}
